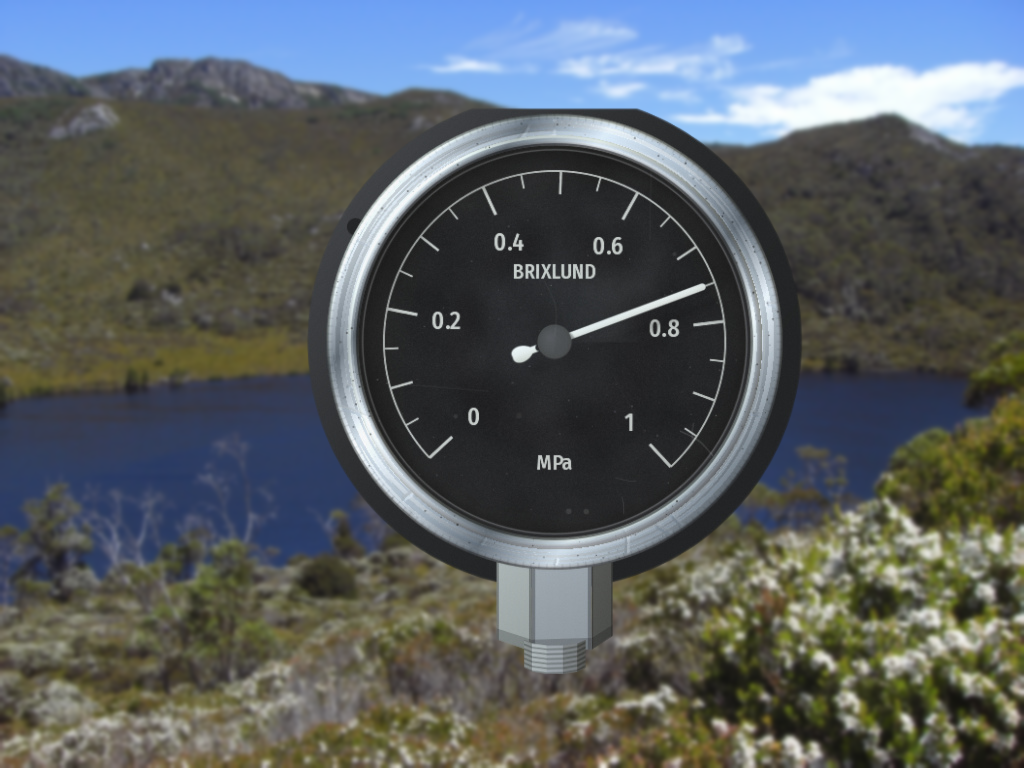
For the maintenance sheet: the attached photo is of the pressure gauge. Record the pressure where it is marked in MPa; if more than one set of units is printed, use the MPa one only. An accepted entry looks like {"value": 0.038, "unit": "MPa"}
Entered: {"value": 0.75, "unit": "MPa"}
